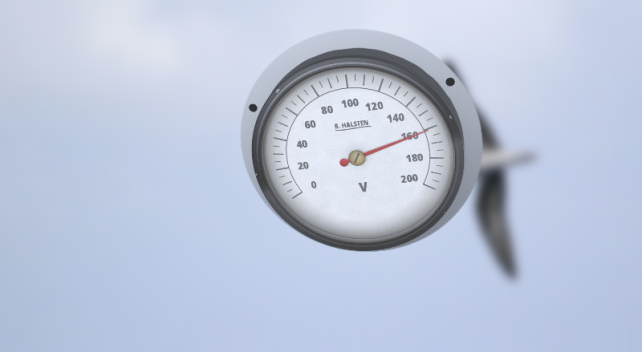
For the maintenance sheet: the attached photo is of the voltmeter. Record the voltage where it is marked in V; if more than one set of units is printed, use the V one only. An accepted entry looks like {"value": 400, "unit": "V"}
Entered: {"value": 160, "unit": "V"}
